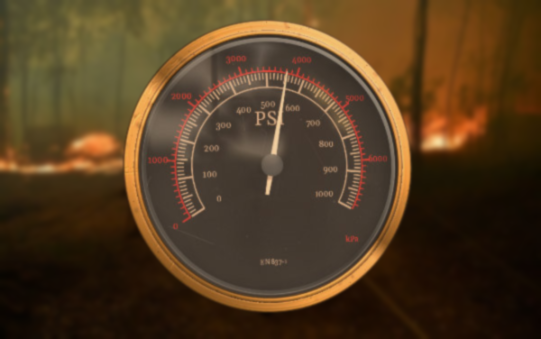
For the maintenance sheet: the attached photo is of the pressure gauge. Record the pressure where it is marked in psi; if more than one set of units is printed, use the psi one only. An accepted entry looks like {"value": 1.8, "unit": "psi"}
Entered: {"value": 550, "unit": "psi"}
